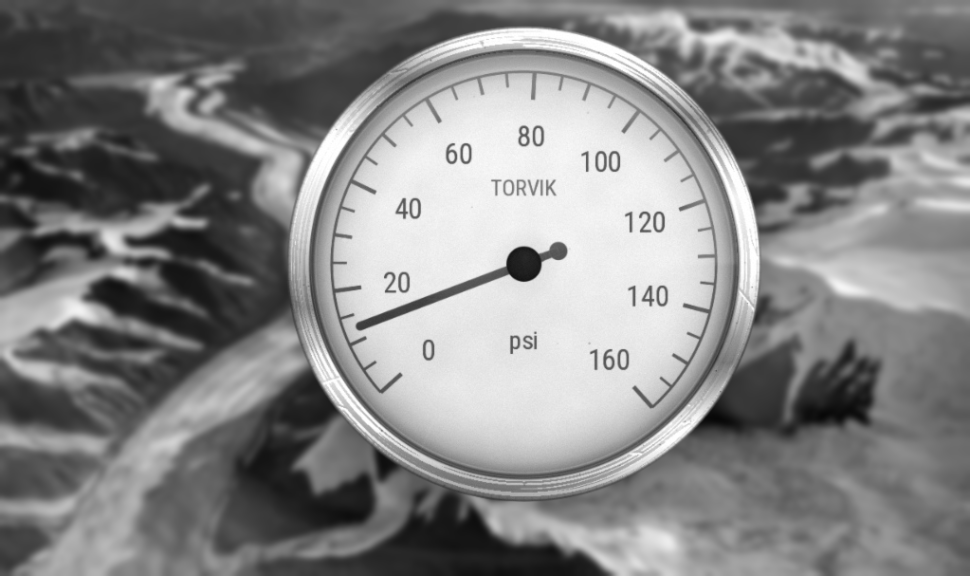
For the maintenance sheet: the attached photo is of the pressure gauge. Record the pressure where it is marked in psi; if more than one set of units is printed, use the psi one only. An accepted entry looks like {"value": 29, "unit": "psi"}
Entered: {"value": 12.5, "unit": "psi"}
